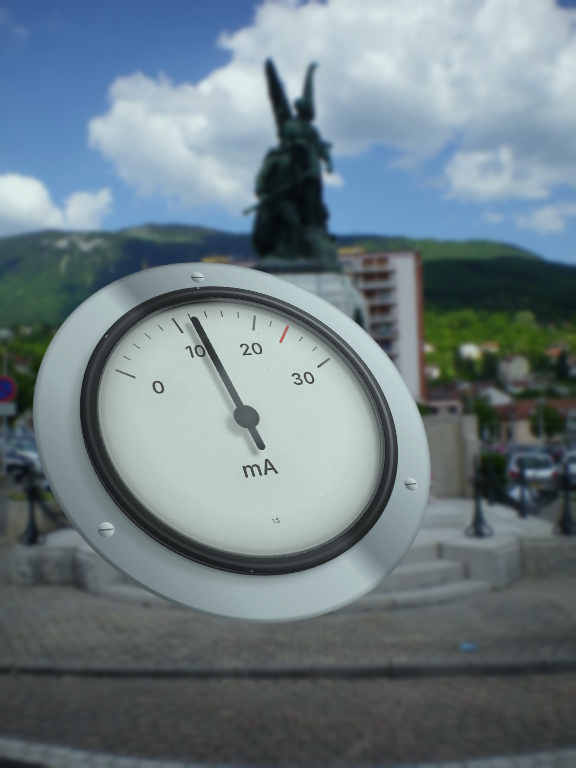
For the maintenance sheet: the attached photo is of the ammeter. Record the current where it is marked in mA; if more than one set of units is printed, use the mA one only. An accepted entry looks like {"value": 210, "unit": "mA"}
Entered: {"value": 12, "unit": "mA"}
